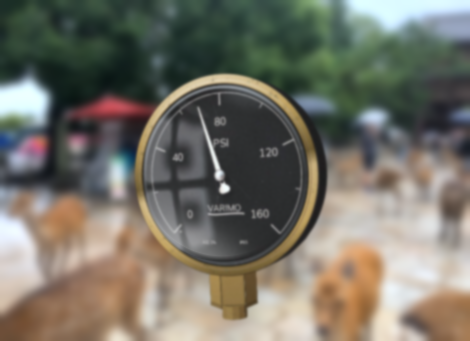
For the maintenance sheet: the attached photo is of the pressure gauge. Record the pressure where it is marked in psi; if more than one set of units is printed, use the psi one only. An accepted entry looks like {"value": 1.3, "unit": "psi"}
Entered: {"value": 70, "unit": "psi"}
